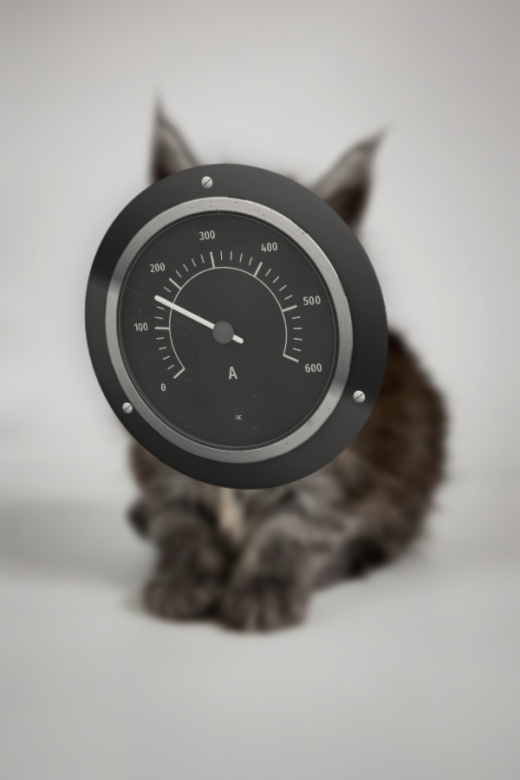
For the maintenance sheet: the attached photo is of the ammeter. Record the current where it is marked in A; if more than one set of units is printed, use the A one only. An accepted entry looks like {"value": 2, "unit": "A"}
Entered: {"value": 160, "unit": "A"}
